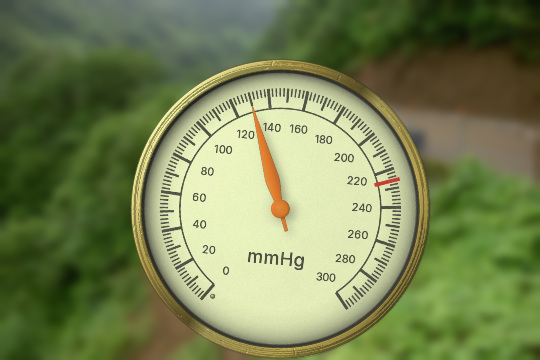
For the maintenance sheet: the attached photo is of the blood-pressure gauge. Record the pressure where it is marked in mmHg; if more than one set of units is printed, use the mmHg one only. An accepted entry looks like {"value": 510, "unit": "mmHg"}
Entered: {"value": 130, "unit": "mmHg"}
